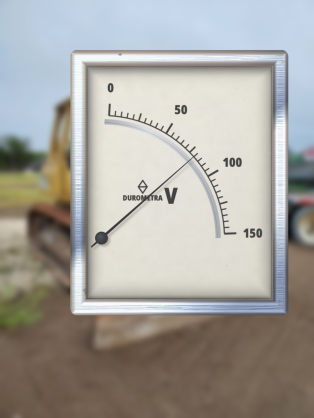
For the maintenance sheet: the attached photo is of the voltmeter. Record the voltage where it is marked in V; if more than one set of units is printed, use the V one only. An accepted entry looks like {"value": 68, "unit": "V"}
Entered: {"value": 80, "unit": "V"}
